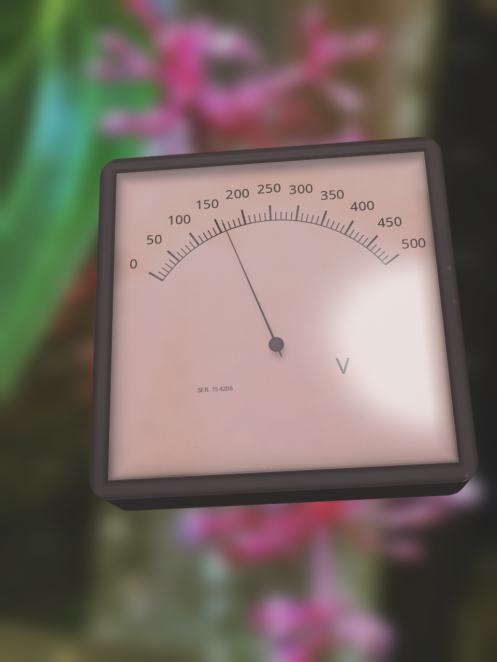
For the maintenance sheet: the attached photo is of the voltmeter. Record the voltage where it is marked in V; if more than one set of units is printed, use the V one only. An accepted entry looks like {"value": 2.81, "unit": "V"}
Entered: {"value": 160, "unit": "V"}
